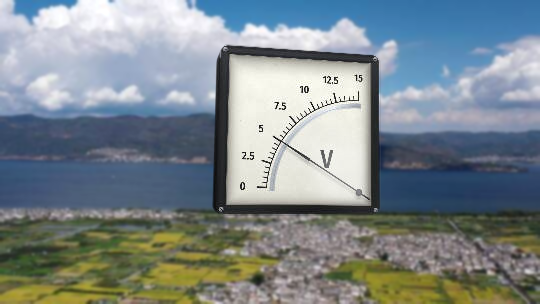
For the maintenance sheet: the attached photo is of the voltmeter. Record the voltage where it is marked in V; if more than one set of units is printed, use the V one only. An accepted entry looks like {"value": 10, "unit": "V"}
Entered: {"value": 5, "unit": "V"}
